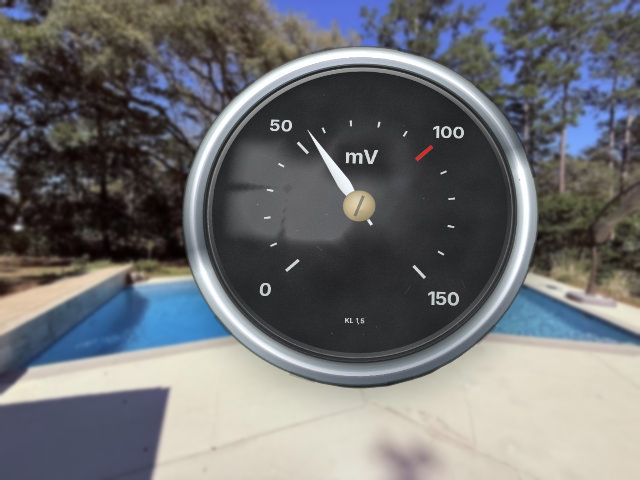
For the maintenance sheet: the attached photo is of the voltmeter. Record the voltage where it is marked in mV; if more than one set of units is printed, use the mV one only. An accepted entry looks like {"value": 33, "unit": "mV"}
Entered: {"value": 55, "unit": "mV"}
